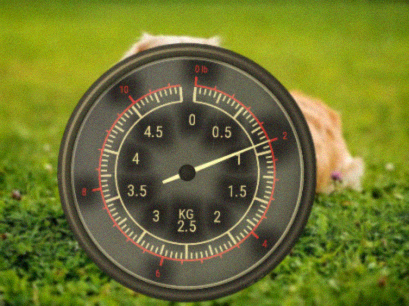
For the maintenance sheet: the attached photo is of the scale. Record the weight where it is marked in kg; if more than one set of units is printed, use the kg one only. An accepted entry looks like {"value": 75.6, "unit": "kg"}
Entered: {"value": 0.9, "unit": "kg"}
